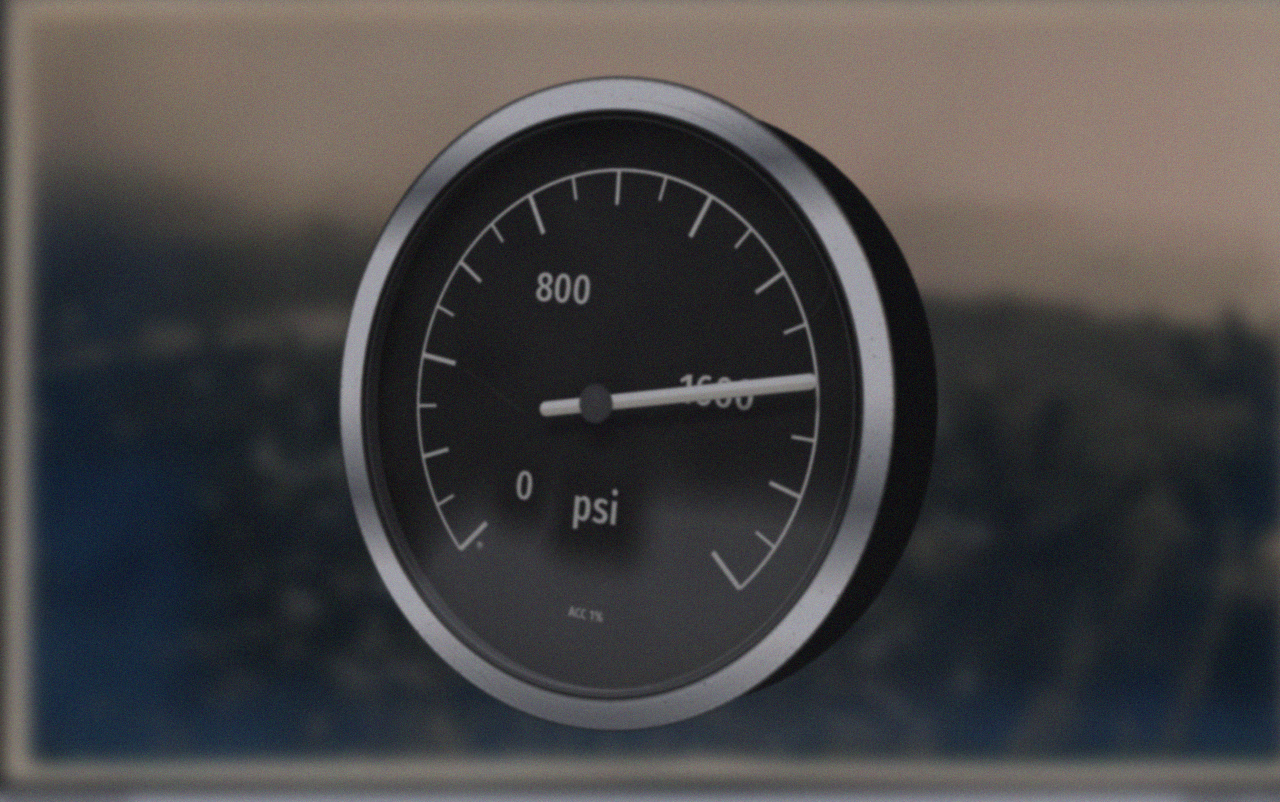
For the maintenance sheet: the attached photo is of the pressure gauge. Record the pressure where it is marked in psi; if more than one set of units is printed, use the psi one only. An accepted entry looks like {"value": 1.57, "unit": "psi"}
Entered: {"value": 1600, "unit": "psi"}
